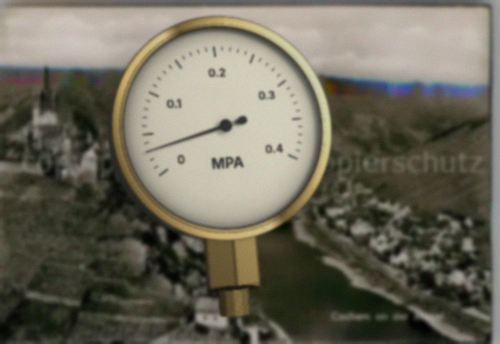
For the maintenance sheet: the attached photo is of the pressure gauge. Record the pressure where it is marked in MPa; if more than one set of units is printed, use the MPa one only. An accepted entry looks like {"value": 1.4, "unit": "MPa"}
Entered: {"value": 0.03, "unit": "MPa"}
